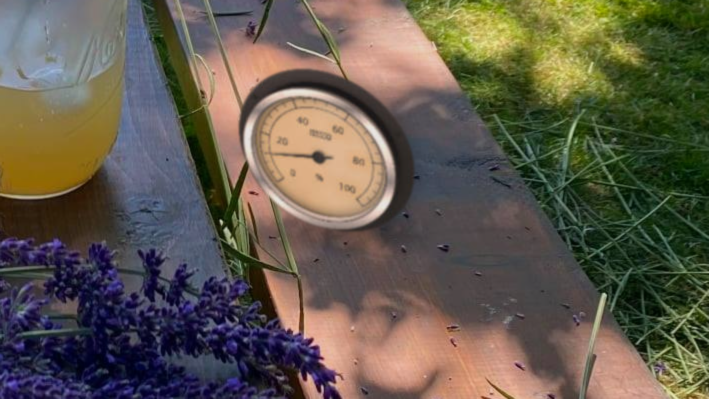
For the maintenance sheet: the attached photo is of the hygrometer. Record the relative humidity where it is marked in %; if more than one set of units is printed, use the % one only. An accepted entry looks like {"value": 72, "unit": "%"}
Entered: {"value": 12, "unit": "%"}
